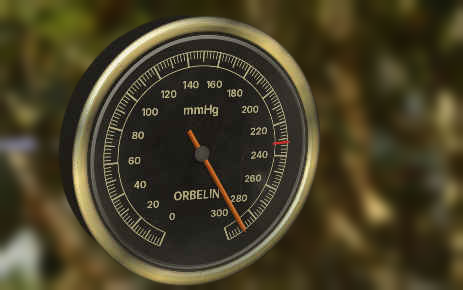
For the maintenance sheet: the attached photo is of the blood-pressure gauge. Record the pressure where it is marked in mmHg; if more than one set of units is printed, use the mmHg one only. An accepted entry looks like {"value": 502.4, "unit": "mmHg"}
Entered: {"value": 290, "unit": "mmHg"}
